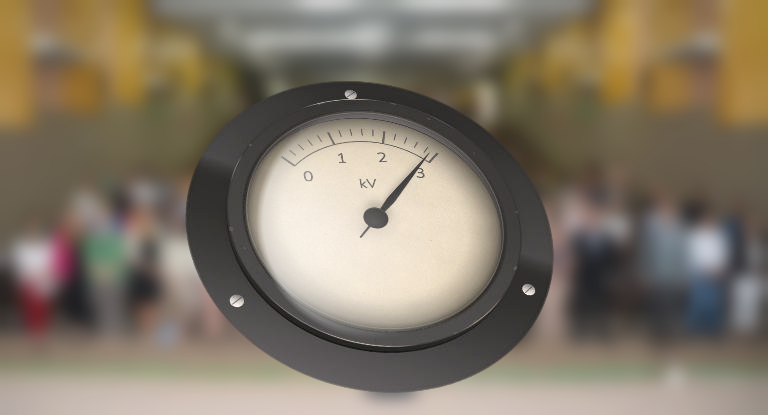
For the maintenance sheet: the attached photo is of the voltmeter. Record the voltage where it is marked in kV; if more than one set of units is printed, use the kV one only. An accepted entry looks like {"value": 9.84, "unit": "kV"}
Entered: {"value": 2.9, "unit": "kV"}
